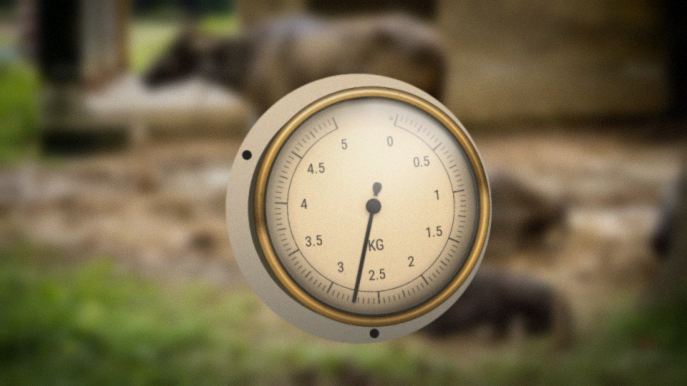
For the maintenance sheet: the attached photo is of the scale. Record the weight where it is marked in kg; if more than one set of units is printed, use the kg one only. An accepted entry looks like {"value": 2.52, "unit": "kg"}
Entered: {"value": 2.75, "unit": "kg"}
